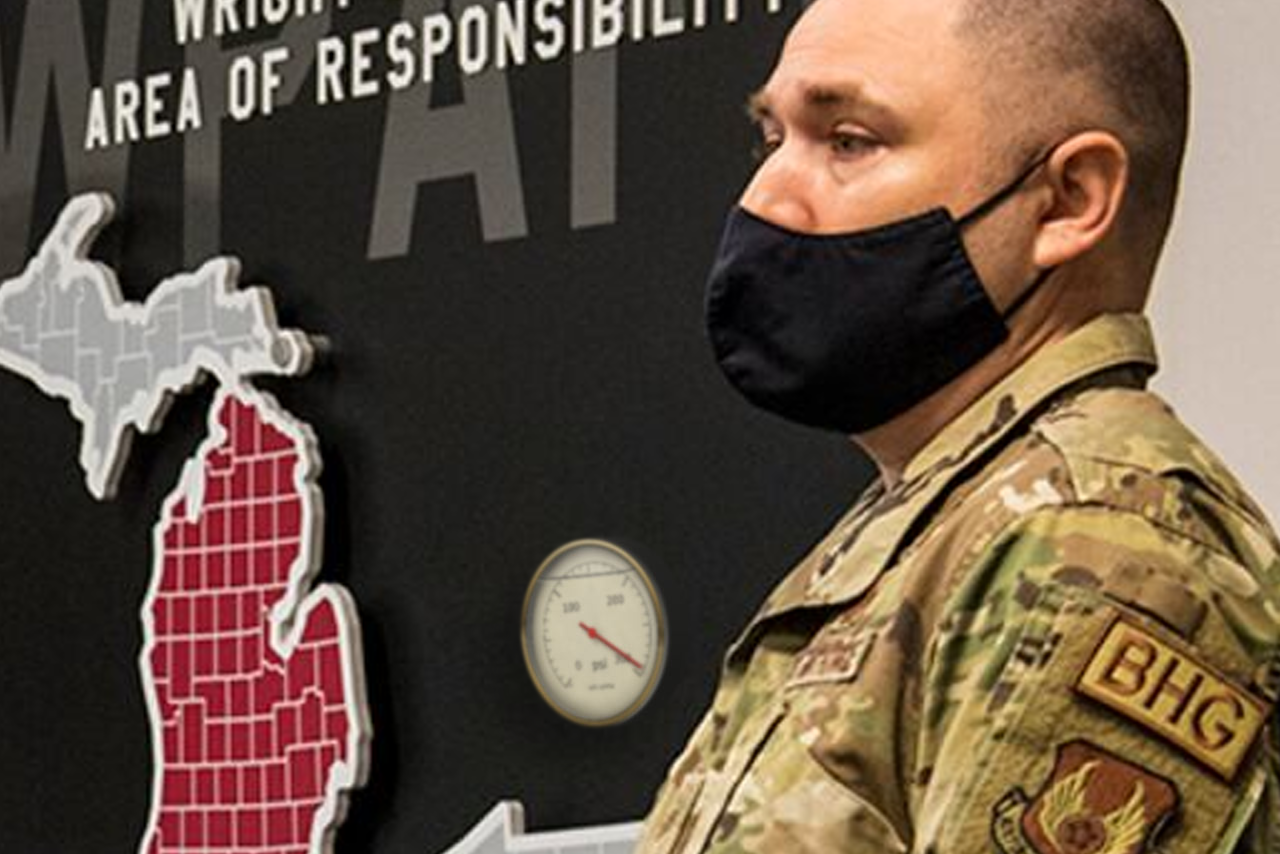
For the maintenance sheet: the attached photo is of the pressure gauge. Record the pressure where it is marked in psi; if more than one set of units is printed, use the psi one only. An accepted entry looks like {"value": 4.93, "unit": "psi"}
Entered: {"value": 290, "unit": "psi"}
